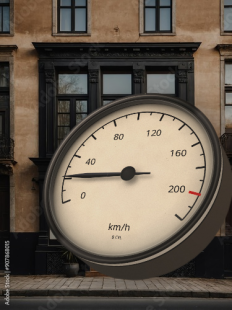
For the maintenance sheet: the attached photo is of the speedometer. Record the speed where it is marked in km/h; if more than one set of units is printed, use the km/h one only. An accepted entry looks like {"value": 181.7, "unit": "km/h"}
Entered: {"value": 20, "unit": "km/h"}
